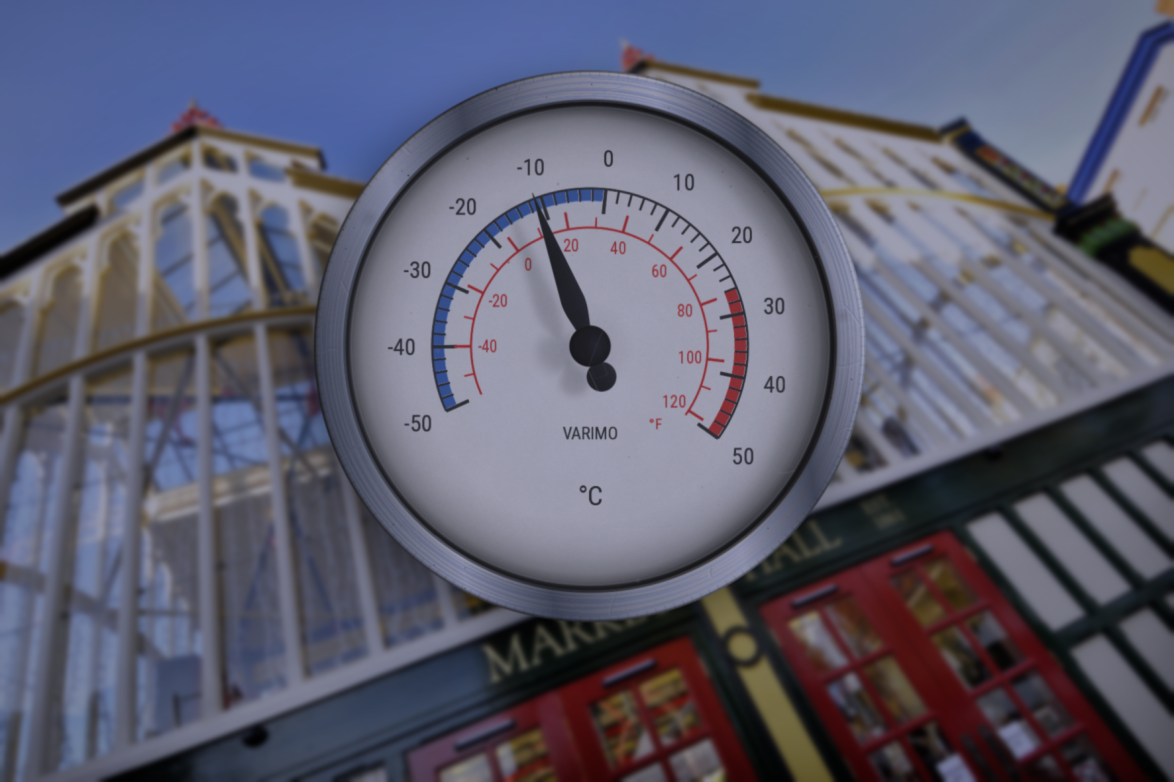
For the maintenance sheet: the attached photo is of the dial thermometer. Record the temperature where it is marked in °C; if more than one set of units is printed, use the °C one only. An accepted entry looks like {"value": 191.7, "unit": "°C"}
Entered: {"value": -11, "unit": "°C"}
